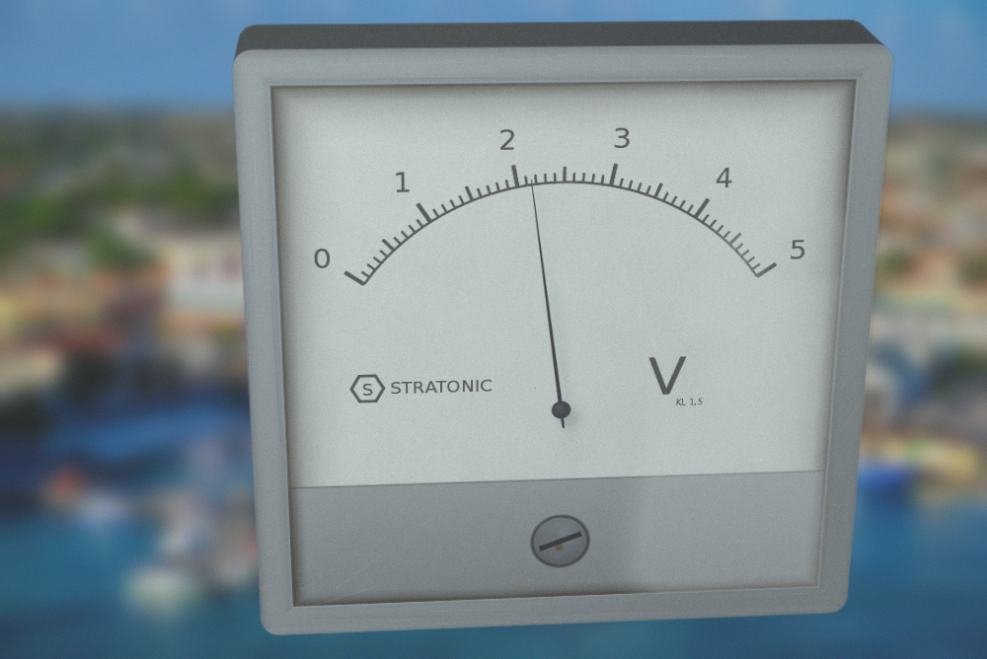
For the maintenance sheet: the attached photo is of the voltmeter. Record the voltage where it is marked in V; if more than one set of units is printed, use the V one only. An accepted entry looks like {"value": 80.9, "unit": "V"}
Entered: {"value": 2.15, "unit": "V"}
